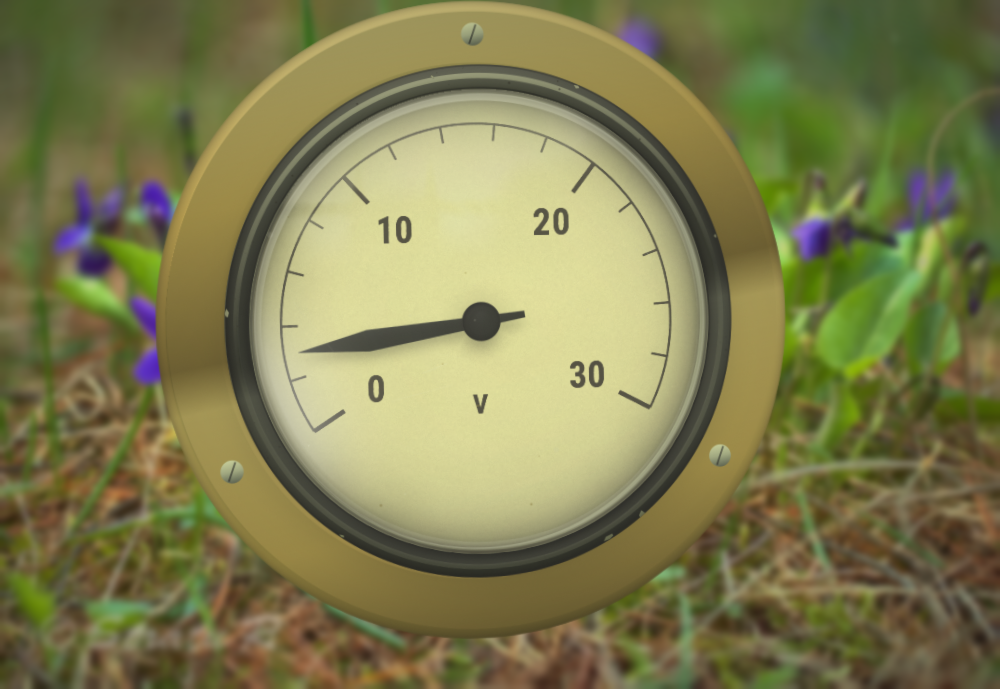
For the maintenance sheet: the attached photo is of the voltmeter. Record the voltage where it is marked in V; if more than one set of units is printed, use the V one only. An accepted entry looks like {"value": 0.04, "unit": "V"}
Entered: {"value": 3, "unit": "V"}
